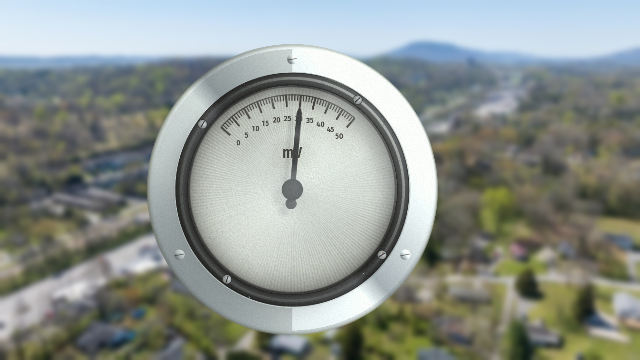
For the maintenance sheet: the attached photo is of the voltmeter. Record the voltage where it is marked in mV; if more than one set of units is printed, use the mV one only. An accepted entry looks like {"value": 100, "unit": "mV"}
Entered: {"value": 30, "unit": "mV"}
